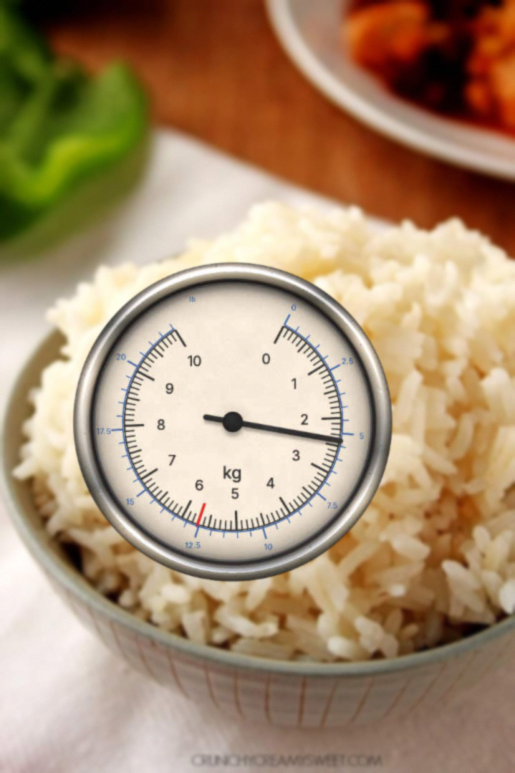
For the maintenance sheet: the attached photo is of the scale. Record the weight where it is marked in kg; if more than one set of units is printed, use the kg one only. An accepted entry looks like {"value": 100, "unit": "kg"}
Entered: {"value": 2.4, "unit": "kg"}
